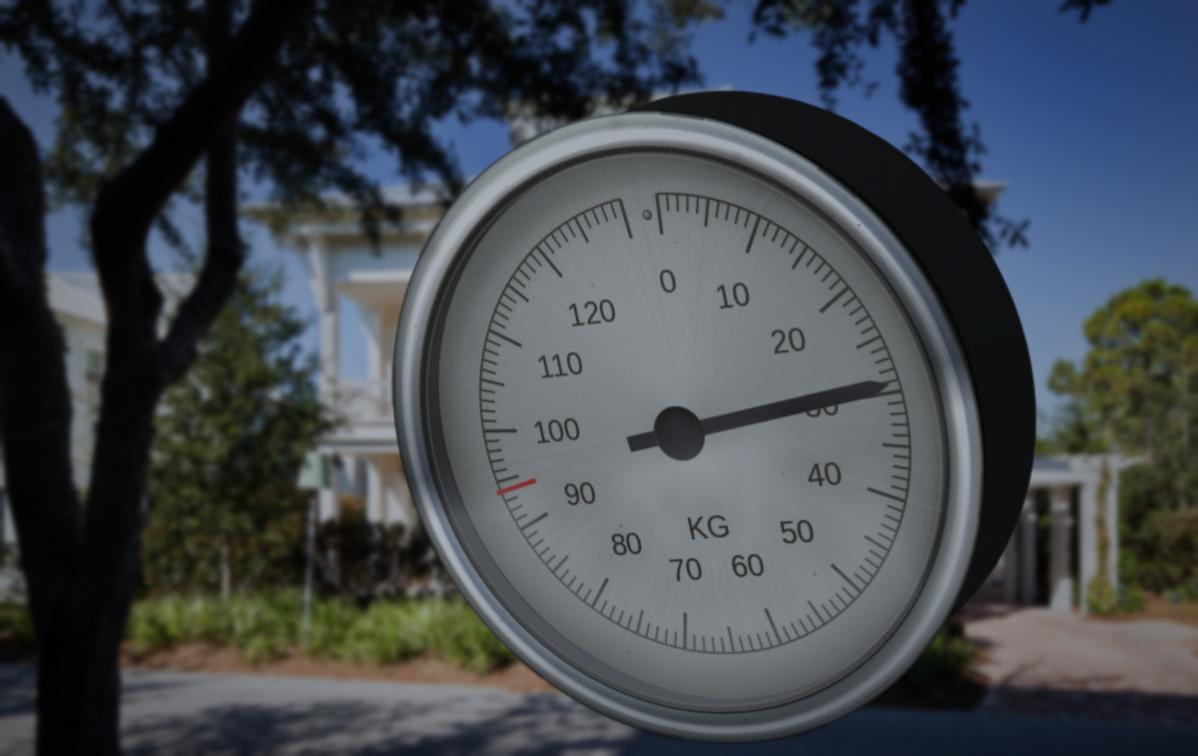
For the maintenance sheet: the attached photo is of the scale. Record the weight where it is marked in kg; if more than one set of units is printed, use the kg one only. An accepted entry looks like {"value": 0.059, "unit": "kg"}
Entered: {"value": 29, "unit": "kg"}
